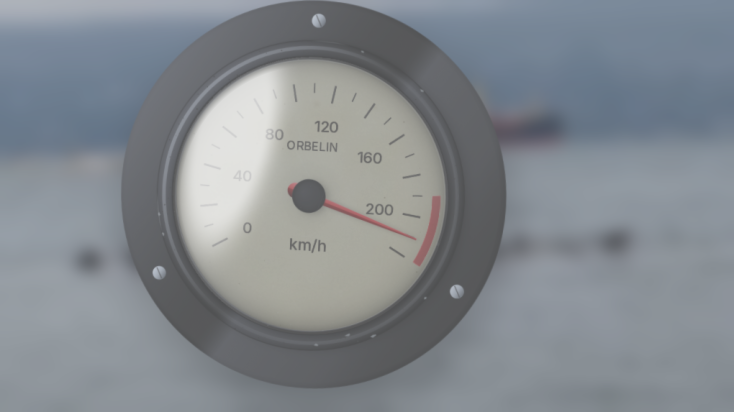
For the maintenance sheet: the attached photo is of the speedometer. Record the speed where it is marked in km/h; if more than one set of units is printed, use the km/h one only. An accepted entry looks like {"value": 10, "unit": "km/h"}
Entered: {"value": 210, "unit": "km/h"}
